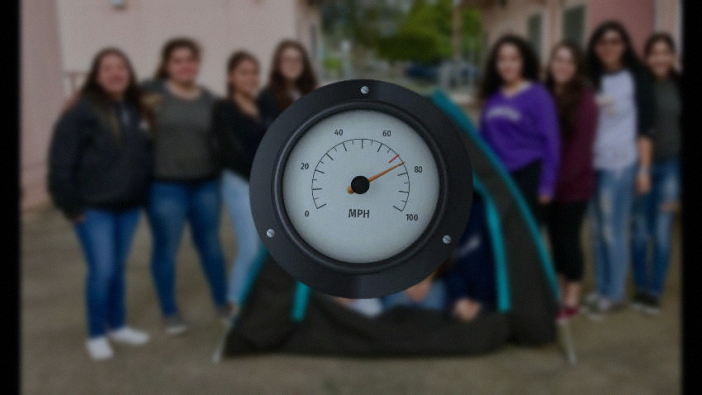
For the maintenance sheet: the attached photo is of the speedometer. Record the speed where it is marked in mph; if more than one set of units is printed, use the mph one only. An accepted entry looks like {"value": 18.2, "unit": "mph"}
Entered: {"value": 75, "unit": "mph"}
